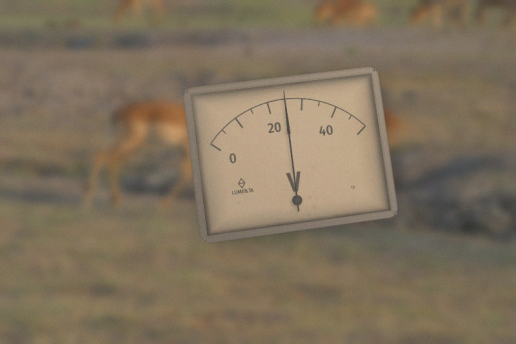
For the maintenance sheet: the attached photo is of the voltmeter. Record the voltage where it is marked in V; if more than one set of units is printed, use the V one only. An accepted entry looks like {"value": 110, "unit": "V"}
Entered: {"value": 25, "unit": "V"}
